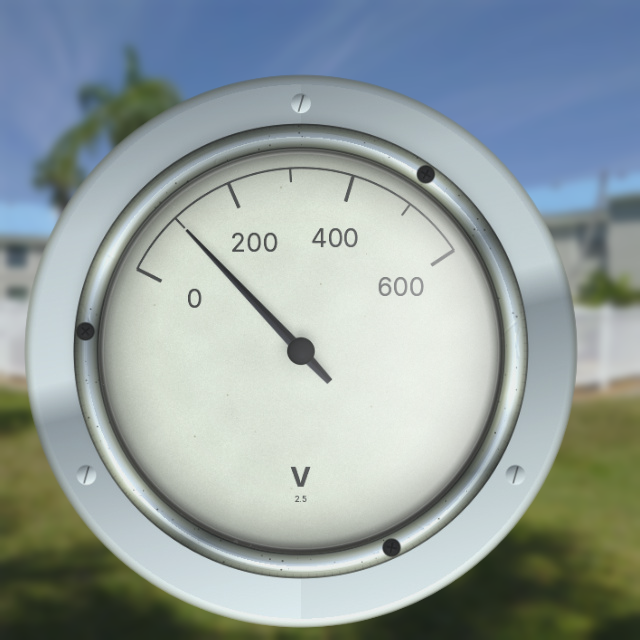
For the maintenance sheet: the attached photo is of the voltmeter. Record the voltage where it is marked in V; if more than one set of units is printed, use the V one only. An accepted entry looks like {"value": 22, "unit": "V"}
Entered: {"value": 100, "unit": "V"}
